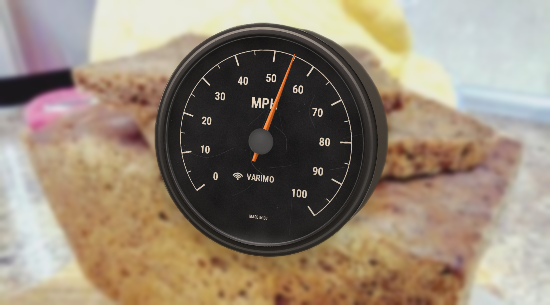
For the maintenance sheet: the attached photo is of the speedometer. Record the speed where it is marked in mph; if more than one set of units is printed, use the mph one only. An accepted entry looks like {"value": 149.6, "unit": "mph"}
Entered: {"value": 55, "unit": "mph"}
